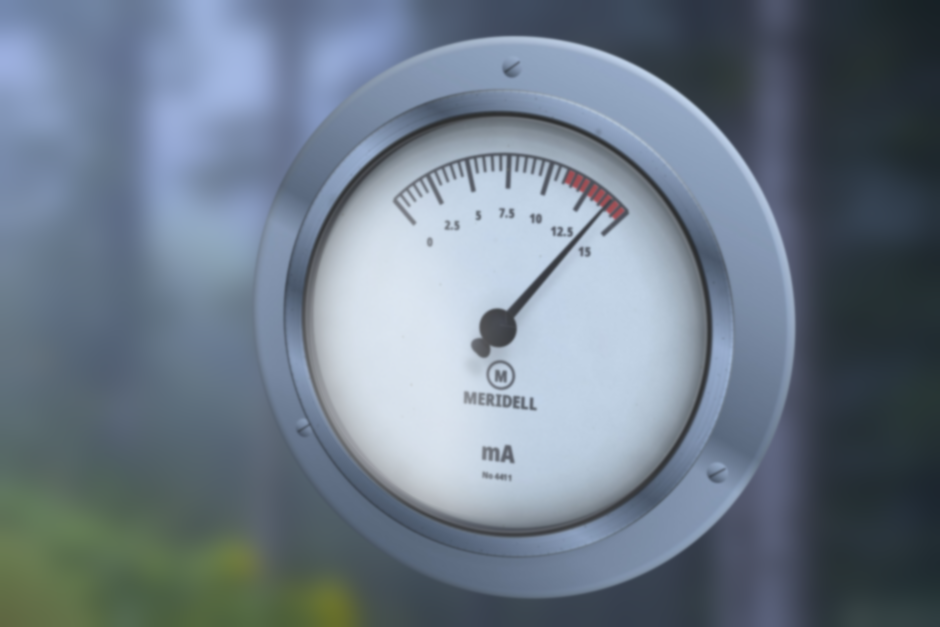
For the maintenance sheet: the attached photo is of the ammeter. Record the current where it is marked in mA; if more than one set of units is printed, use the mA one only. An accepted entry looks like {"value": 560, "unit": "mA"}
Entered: {"value": 14, "unit": "mA"}
